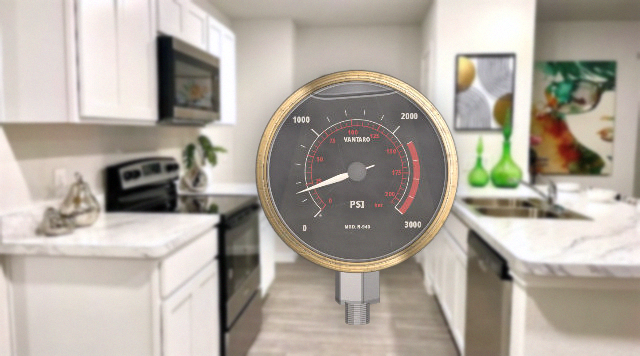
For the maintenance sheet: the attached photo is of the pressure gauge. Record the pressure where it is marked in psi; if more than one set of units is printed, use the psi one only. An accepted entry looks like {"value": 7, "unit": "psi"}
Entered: {"value": 300, "unit": "psi"}
